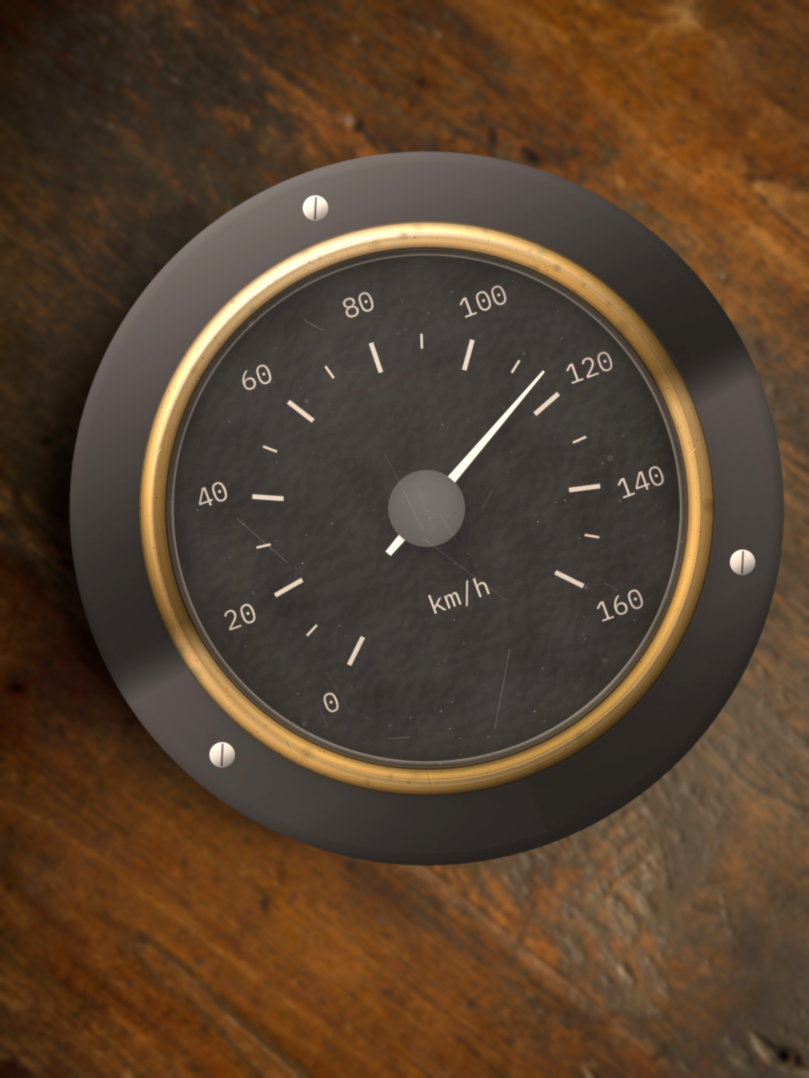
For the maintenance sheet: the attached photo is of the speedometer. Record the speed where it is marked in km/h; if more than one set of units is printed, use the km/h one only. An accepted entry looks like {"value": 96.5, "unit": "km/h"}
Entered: {"value": 115, "unit": "km/h"}
